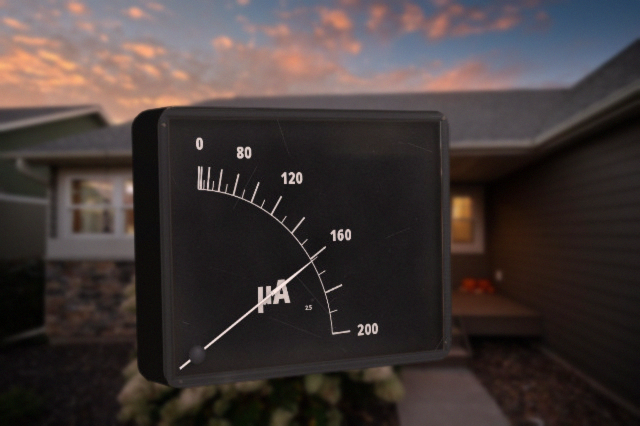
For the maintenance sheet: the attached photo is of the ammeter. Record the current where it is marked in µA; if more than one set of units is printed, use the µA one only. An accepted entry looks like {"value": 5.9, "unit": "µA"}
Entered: {"value": 160, "unit": "µA"}
